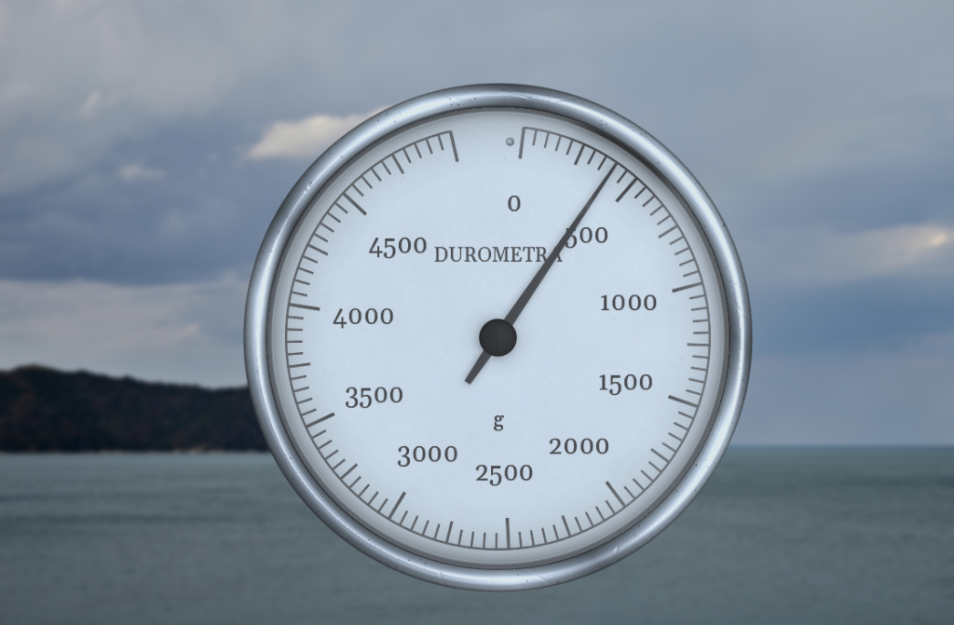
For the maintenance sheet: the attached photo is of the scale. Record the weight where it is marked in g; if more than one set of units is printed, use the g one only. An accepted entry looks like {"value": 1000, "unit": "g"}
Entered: {"value": 400, "unit": "g"}
